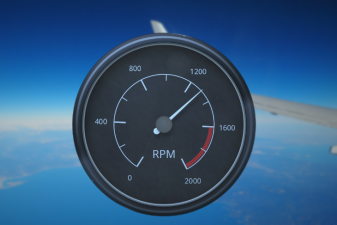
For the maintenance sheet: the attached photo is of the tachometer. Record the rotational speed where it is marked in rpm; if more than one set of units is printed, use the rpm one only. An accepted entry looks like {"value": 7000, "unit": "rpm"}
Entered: {"value": 1300, "unit": "rpm"}
